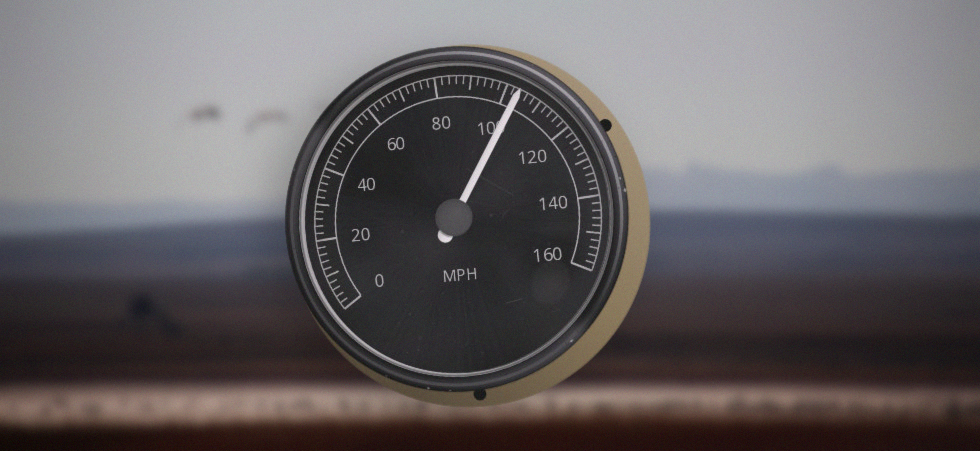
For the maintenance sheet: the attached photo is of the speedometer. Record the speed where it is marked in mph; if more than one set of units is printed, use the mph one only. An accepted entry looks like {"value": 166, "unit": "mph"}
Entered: {"value": 104, "unit": "mph"}
